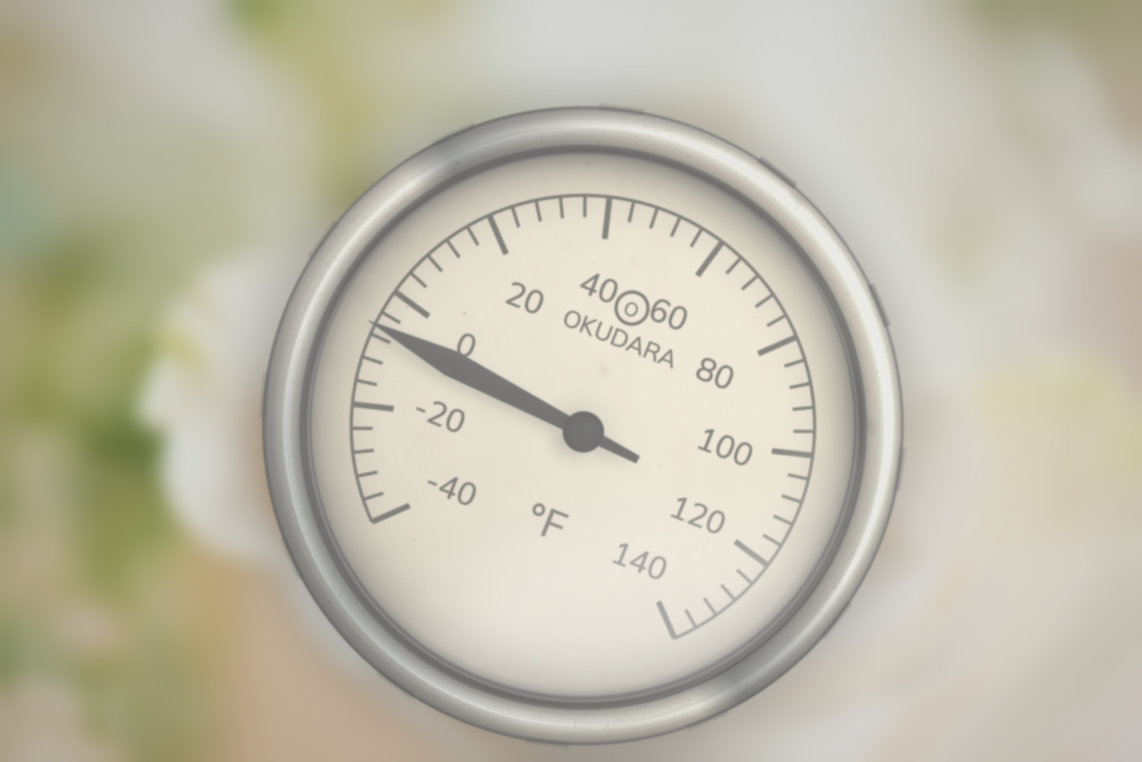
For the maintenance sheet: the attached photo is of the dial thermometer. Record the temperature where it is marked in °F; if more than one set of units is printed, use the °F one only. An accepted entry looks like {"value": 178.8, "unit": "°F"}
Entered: {"value": -6, "unit": "°F"}
